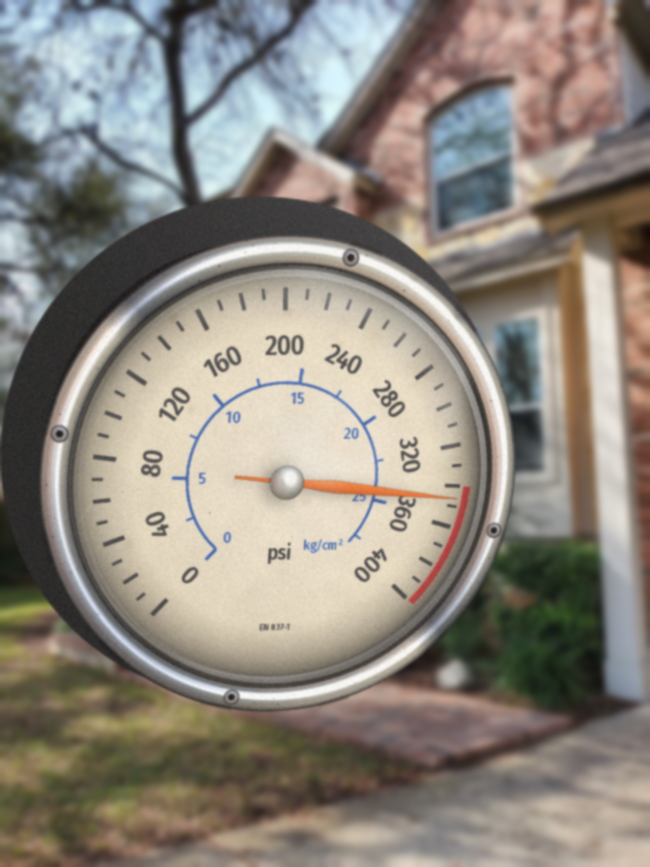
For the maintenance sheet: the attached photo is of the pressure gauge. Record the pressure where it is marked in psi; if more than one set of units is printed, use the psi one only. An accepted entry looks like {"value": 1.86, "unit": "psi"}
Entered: {"value": 345, "unit": "psi"}
